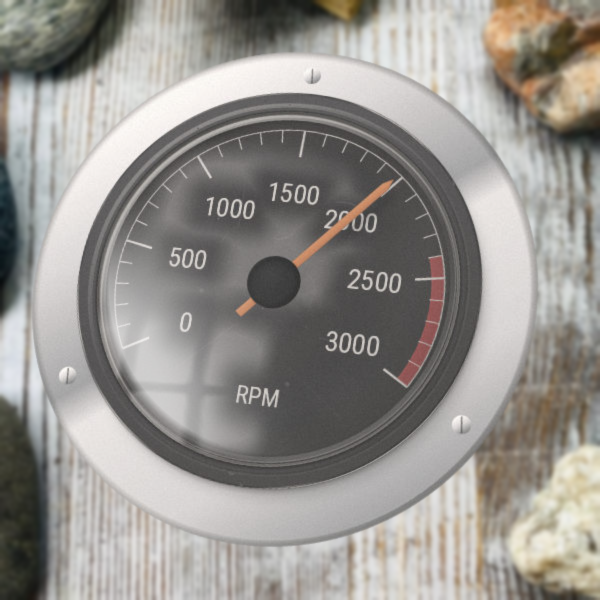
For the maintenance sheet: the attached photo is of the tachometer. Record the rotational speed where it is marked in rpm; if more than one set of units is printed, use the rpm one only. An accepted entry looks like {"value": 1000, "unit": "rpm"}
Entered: {"value": 2000, "unit": "rpm"}
